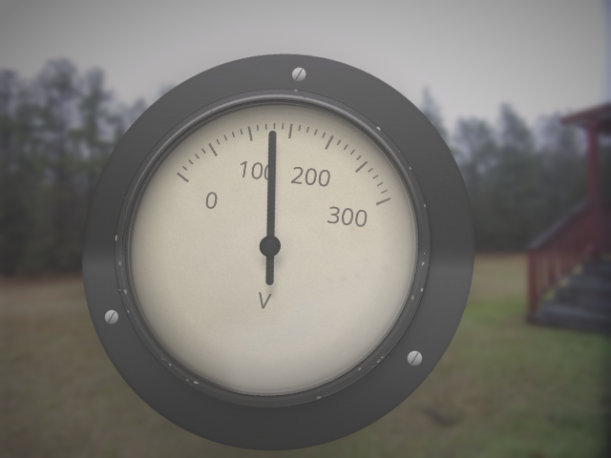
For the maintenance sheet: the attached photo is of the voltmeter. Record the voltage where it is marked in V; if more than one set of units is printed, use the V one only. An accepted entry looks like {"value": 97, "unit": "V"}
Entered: {"value": 130, "unit": "V"}
